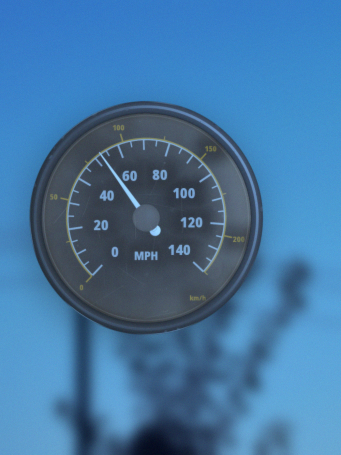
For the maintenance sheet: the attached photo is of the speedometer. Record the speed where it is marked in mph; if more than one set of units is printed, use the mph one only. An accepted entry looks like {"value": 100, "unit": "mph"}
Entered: {"value": 52.5, "unit": "mph"}
